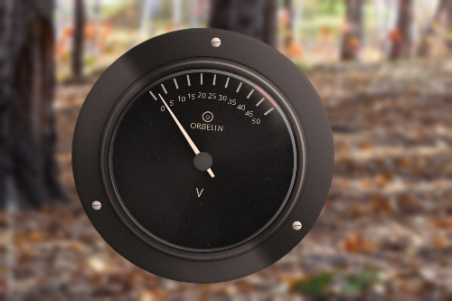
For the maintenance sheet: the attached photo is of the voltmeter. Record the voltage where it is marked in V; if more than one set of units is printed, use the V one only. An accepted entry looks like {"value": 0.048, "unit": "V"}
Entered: {"value": 2.5, "unit": "V"}
